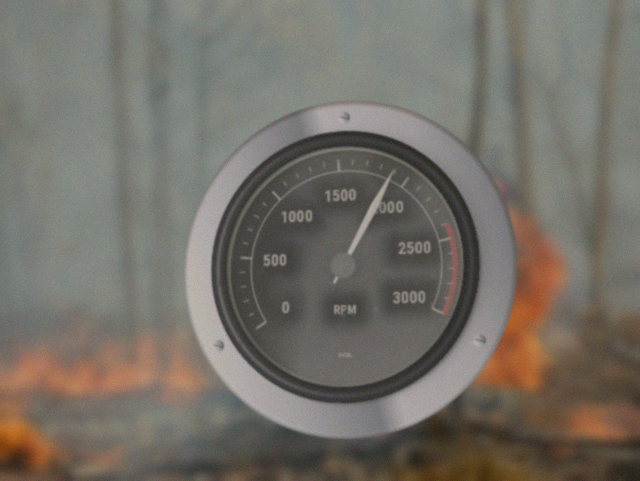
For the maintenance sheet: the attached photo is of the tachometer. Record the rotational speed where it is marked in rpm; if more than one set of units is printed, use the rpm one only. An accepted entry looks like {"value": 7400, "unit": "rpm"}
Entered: {"value": 1900, "unit": "rpm"}
